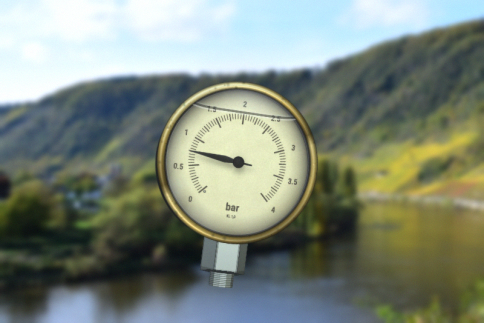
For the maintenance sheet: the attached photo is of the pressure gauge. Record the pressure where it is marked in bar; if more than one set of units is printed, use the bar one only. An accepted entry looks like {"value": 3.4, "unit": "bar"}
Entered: {"value": 0.75, "unit": "bar"}
